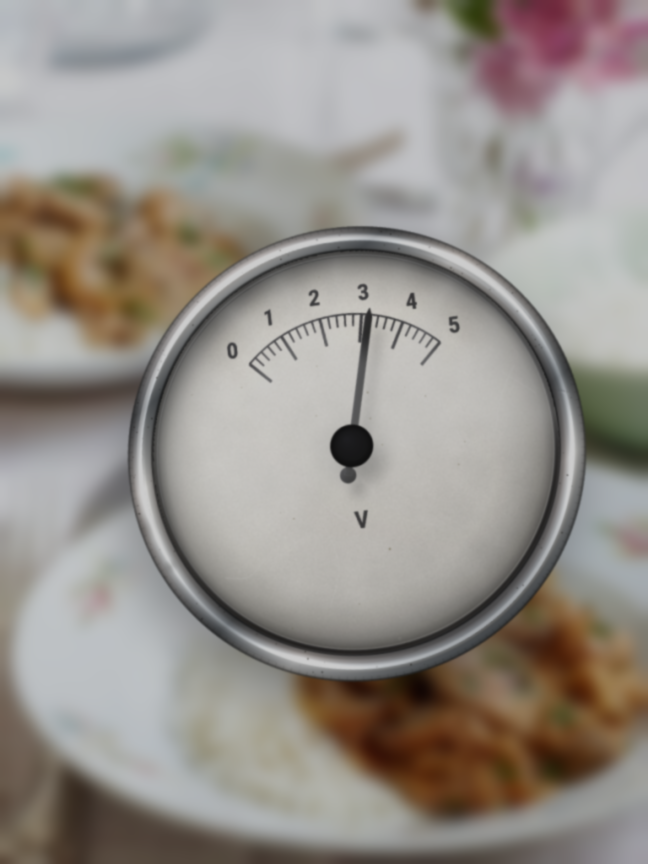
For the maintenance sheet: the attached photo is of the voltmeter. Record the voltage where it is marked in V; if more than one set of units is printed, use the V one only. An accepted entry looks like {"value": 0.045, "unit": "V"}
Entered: {"value": 3.2, "unit": "V"}
